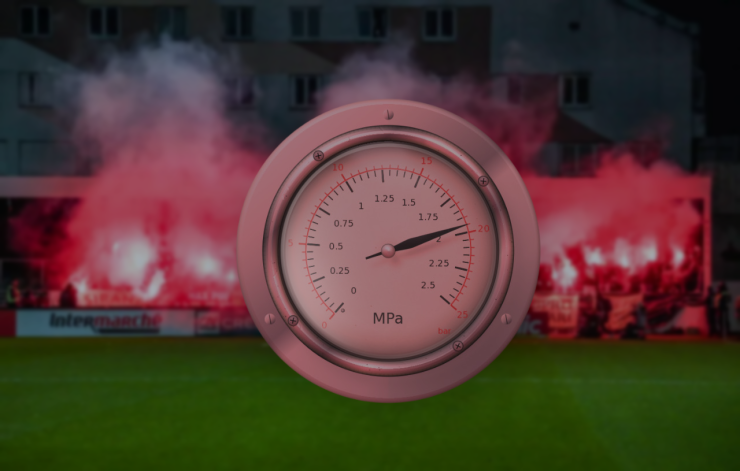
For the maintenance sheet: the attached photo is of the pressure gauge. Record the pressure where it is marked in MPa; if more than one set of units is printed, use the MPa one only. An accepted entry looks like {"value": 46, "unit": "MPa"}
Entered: {"value": 1.95, "unit": "MPa"}
